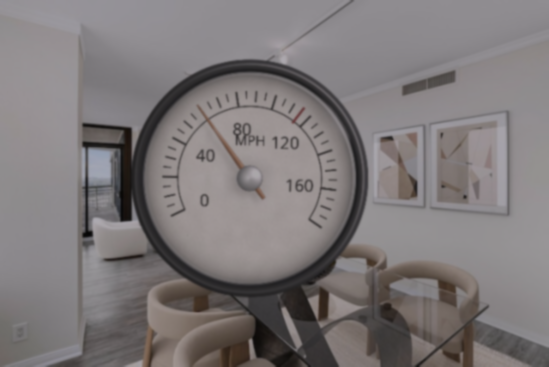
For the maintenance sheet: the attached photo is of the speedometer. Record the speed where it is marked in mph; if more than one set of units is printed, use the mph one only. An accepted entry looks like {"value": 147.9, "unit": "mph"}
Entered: {"value": 60, "unit": "mph"}
